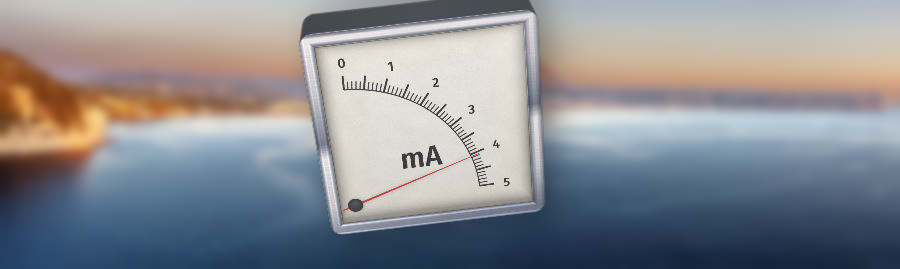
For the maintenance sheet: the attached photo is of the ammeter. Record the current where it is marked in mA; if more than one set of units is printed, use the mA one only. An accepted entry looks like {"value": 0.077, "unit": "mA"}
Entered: {"value": 4, "unit": "mA"}
